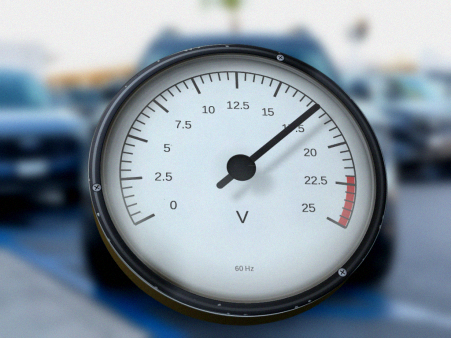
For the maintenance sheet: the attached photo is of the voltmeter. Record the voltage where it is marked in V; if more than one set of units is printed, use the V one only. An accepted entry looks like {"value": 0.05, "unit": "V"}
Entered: {"value": 17.5, "unit": "V"}
